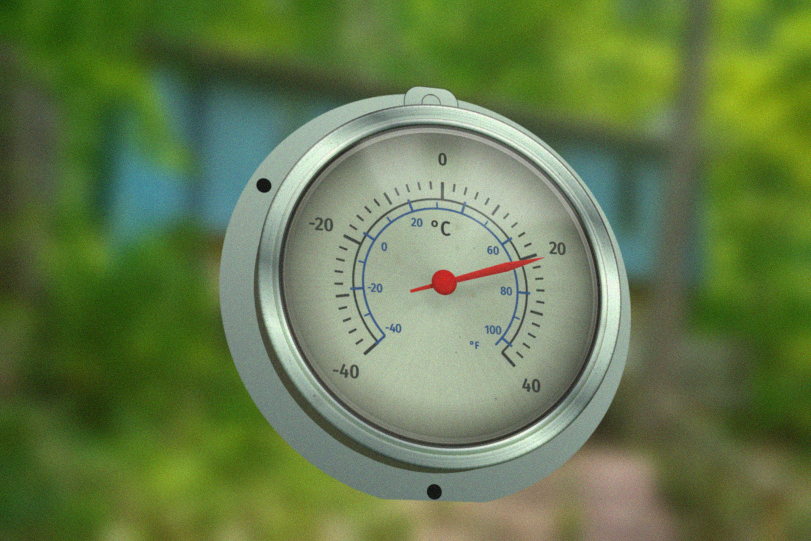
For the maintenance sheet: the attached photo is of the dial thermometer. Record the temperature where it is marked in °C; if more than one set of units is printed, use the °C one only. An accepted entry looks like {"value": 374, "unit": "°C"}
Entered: {"value": 21, "unit": "°C"}
